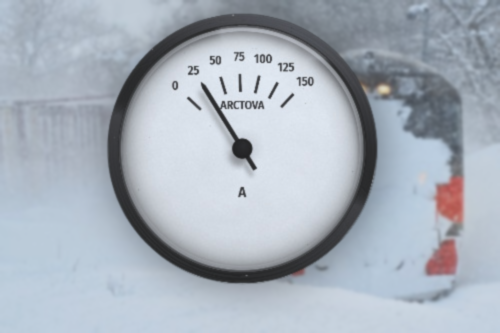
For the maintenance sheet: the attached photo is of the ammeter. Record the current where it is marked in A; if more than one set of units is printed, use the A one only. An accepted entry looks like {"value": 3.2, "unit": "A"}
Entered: {"value": 25, "unit": "A"}
